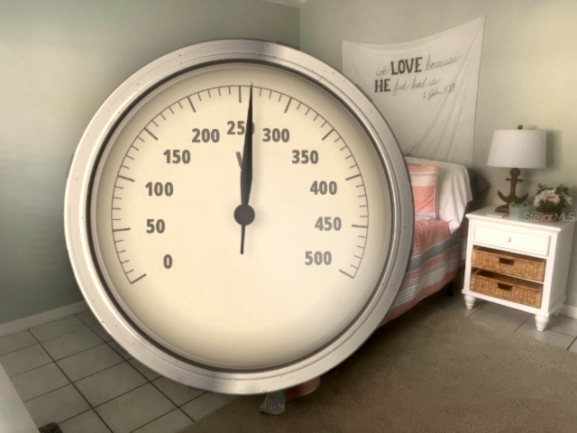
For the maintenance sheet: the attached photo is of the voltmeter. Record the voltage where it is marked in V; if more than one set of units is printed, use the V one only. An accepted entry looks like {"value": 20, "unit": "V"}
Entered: {"value": 260, "unit": "V"}
